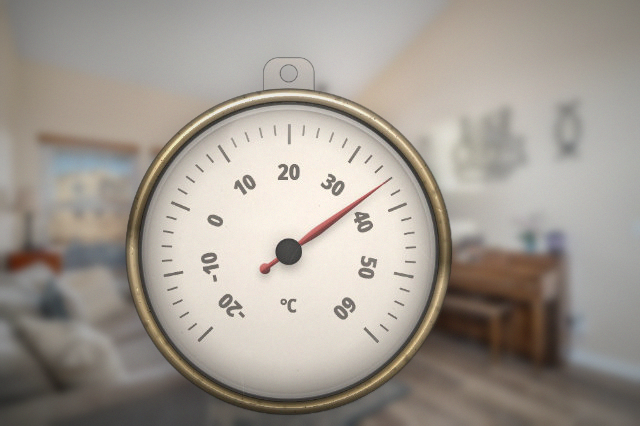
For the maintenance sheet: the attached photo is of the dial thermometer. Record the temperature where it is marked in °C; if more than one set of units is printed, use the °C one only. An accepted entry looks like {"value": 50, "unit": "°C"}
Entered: {"value": 36, "unit": "°C"}
